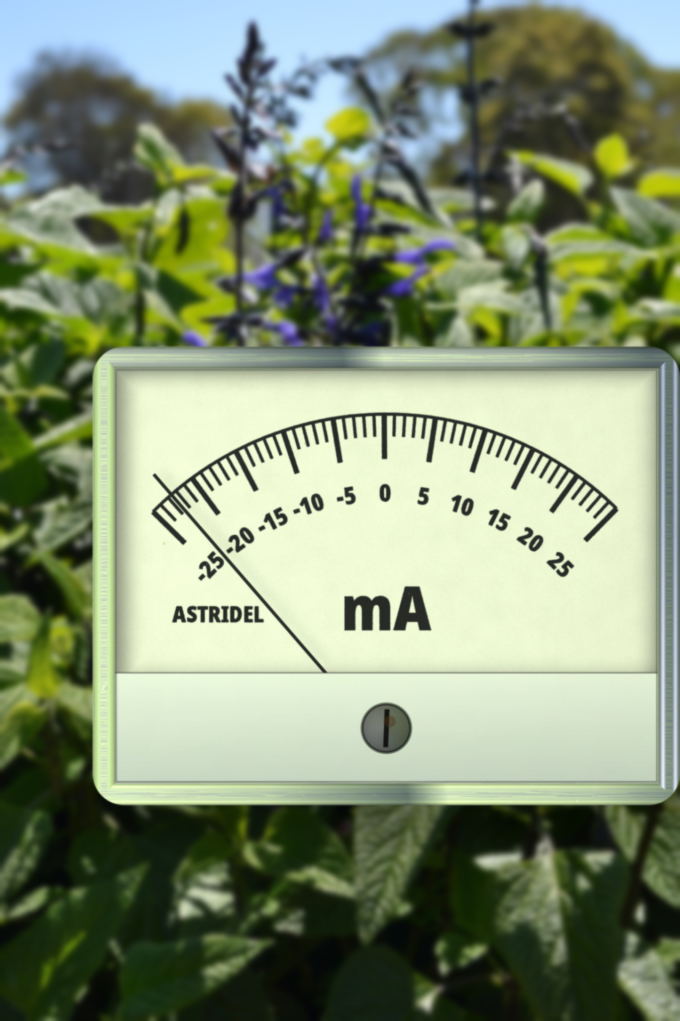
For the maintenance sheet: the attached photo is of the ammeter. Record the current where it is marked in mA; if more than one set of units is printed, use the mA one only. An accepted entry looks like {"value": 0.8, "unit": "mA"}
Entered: {"value": -22.5, "unit": "mA"}
